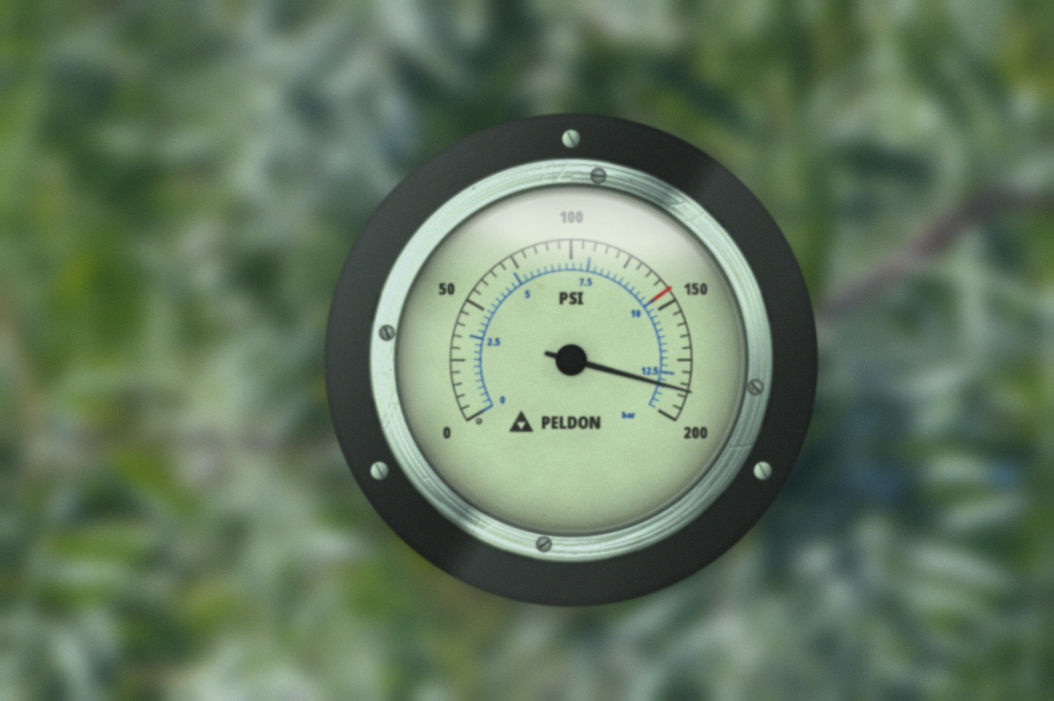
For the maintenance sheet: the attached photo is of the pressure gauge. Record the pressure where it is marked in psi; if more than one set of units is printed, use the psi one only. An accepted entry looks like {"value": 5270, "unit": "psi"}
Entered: {"value": 187.5, "unit": "psi"}
